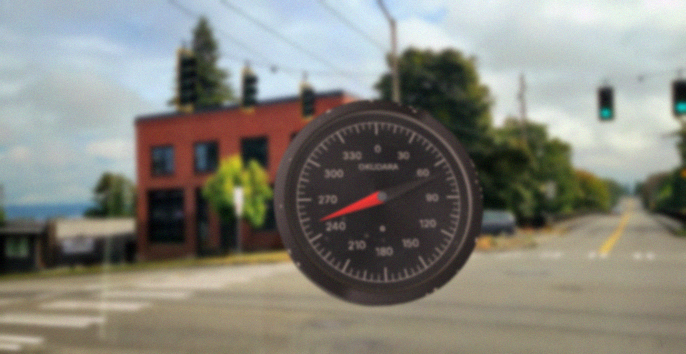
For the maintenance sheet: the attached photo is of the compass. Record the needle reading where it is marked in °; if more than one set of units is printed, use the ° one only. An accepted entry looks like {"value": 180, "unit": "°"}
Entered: {"value": 250, "unit": "°"}
